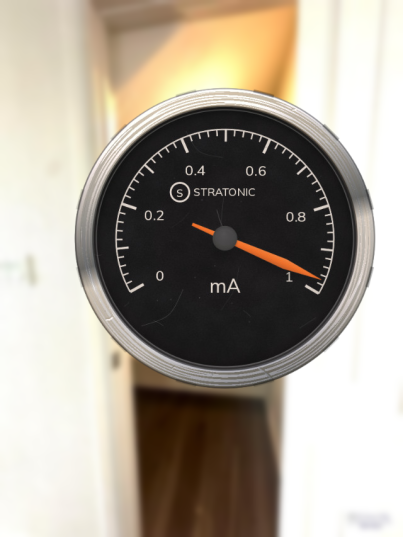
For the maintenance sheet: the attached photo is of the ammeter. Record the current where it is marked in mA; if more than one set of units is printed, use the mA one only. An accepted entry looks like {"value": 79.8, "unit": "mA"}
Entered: {"value": 0.97, "unit": "mA"}
